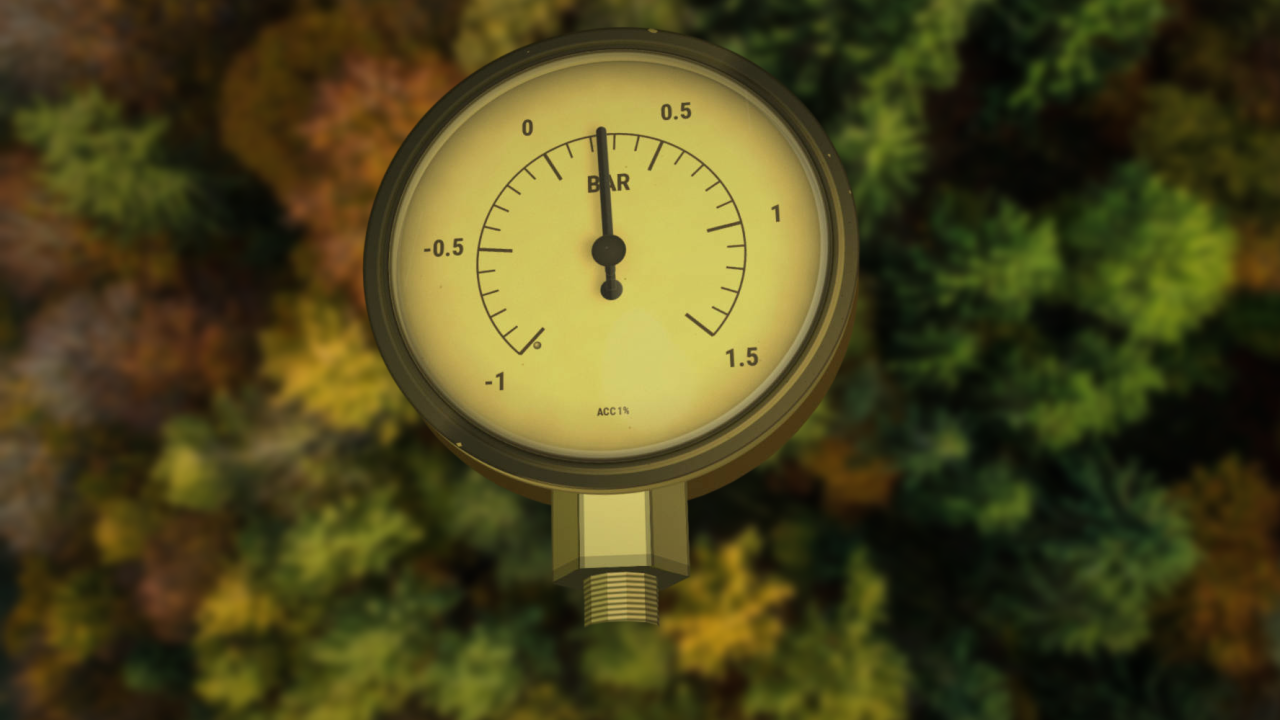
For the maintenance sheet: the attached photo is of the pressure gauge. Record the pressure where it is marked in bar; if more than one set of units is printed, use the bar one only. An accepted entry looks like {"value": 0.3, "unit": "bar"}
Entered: {"value": 0.25, "unit": "bar"}
